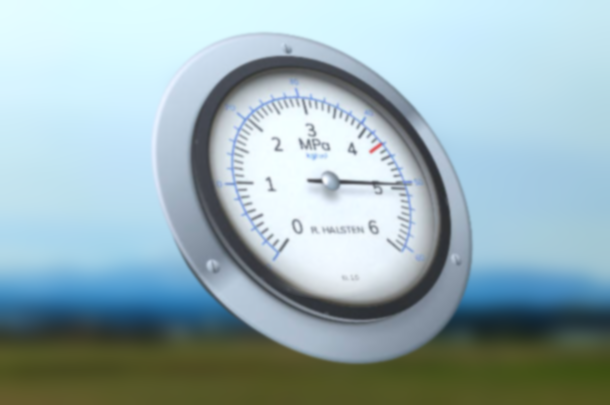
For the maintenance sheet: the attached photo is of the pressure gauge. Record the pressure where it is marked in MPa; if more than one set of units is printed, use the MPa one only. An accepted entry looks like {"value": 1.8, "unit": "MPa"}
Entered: {"value": 5, "unit": "MPa"}
